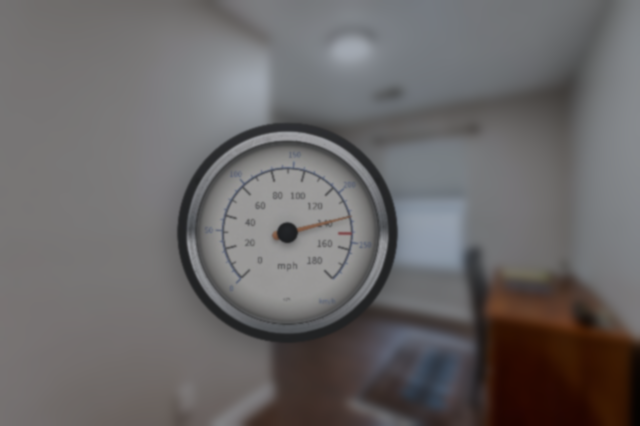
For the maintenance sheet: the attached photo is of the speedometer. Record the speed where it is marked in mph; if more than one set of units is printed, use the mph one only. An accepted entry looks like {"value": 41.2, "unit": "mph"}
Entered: {"value": 140, "unit": "mph"}
